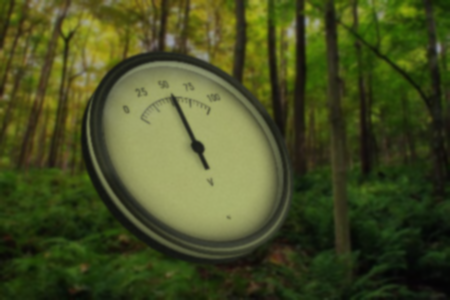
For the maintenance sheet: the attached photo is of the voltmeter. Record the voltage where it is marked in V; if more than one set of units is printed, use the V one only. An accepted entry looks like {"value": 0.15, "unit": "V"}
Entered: {"value": 50, "unit": "V"}
